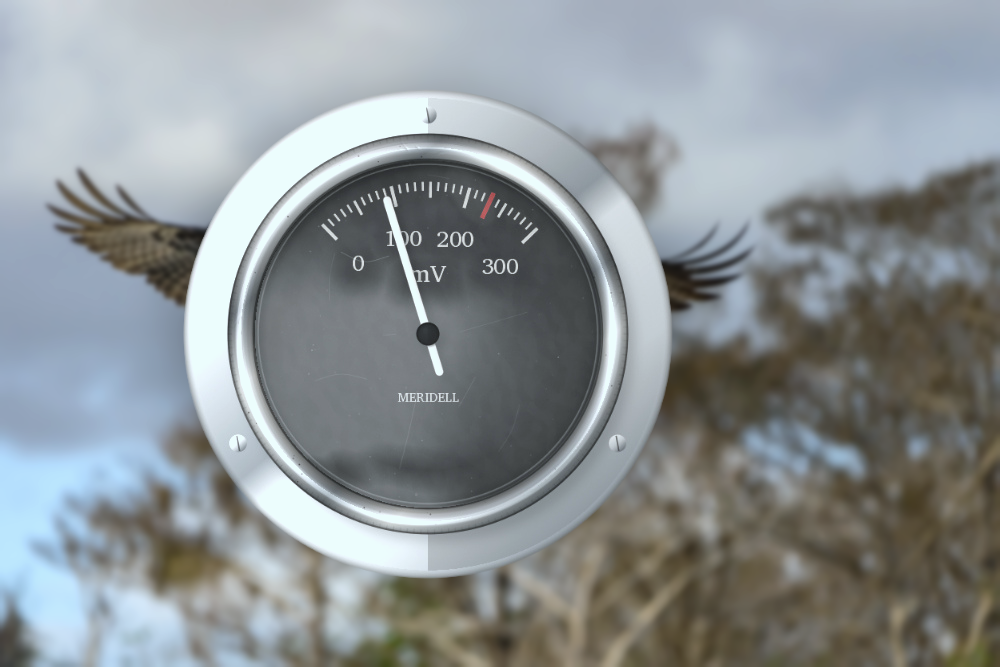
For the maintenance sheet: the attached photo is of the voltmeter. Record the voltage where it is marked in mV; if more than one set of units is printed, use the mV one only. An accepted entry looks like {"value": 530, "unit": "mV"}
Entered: {"value": 90, "unit": "mV"}
